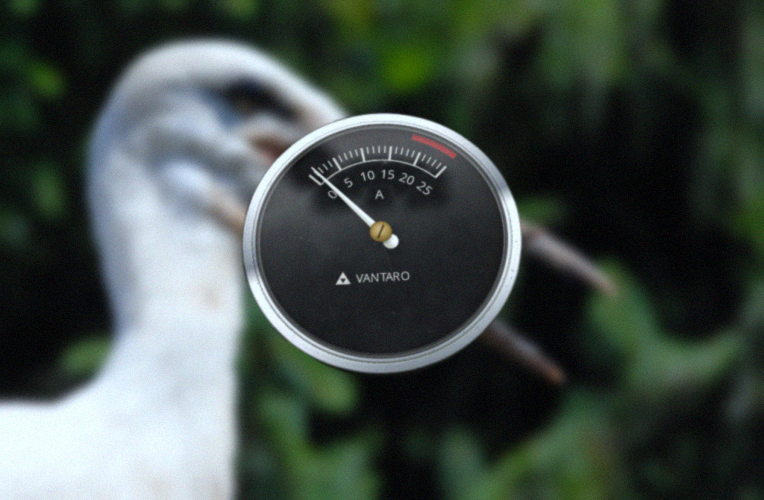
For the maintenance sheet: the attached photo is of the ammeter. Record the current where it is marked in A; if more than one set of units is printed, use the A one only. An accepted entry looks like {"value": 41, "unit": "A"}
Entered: {"value": 1, "unit": "A"}
